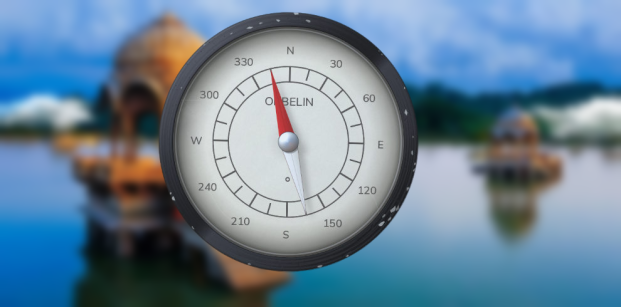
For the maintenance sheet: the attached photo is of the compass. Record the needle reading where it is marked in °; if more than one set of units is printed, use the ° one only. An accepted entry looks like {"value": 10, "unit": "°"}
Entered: {"value": 345, "unit": "°"}
